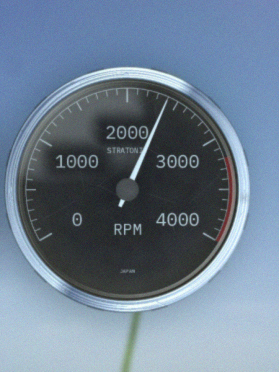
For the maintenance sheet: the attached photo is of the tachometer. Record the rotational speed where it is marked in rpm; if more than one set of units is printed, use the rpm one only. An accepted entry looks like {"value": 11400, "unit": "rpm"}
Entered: {"value": 2400, "unit": "rpm"}
